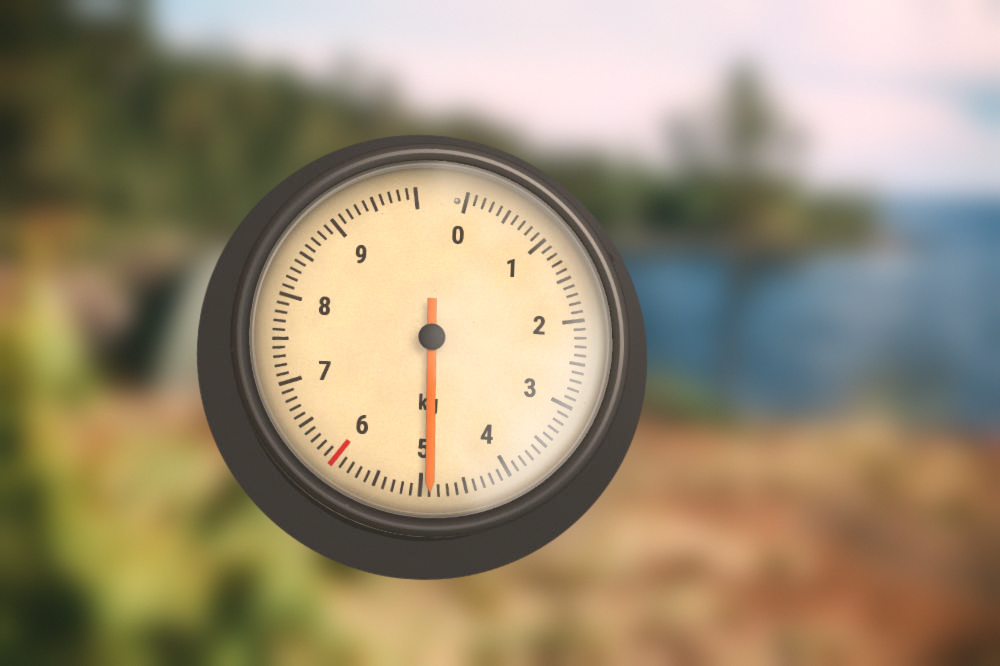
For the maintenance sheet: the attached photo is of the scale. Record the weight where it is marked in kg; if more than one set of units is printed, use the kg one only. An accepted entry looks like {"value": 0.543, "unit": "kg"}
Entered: {"value": 4.9, "unit": "kg"}
